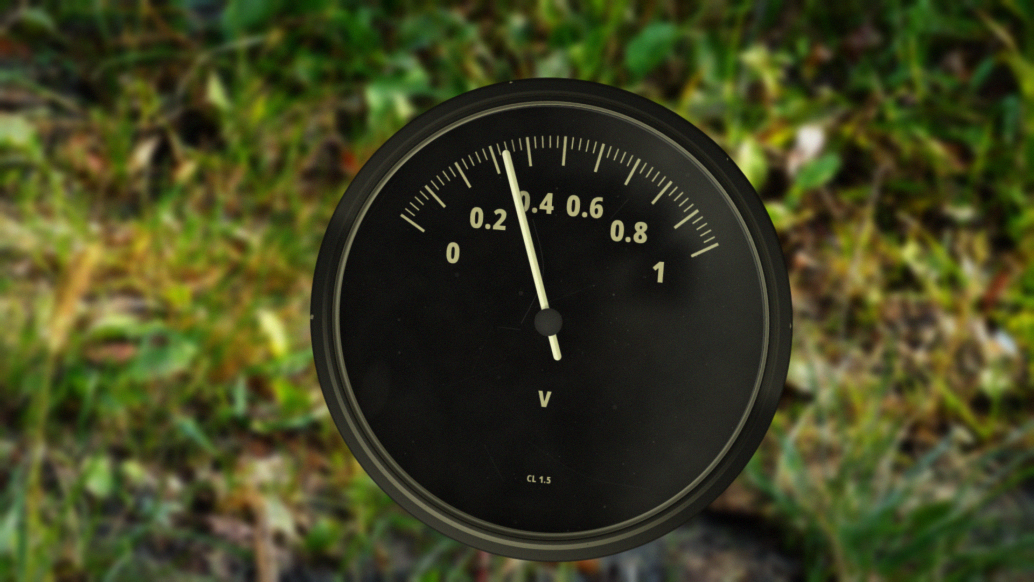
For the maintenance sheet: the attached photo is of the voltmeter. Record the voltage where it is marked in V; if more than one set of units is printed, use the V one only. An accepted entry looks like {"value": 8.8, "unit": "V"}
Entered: {"value": 0.34, "unit": "V"}
